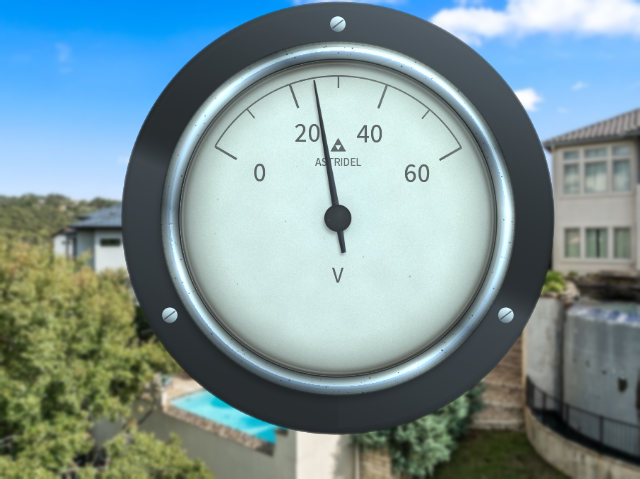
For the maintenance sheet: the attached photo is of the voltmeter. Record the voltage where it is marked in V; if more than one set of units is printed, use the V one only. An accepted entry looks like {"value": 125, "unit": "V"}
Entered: {"value": 25, "unit": "V"}
